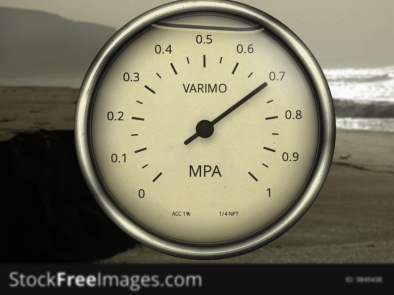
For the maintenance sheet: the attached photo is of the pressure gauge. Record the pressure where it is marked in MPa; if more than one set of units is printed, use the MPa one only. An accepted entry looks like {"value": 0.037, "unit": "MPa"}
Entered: {"value": 0.7, "unit": "MPa"}
